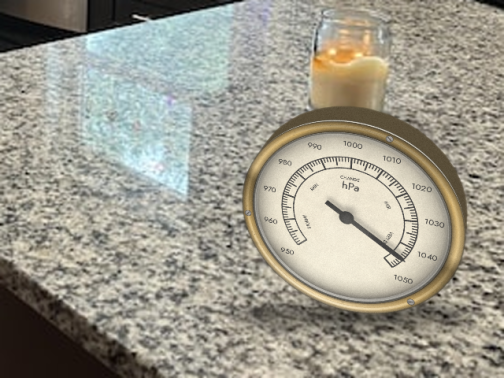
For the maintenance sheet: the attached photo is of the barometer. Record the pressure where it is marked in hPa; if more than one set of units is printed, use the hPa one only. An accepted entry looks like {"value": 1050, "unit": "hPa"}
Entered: {"value": 1045, "unit": "hPa"}
